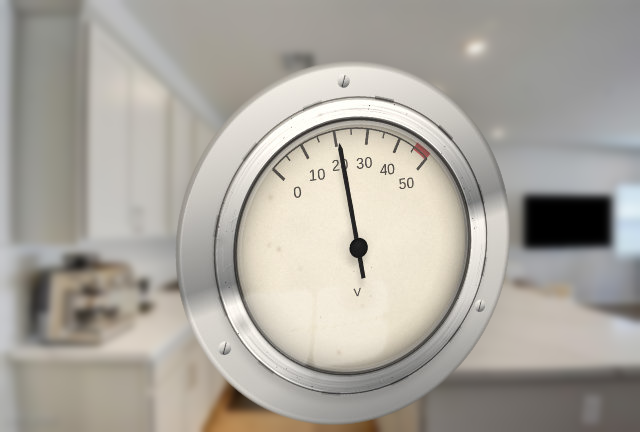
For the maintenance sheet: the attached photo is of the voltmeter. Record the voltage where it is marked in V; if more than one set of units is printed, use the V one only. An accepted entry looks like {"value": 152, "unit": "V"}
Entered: {"value": 20, "unit": "V"}
